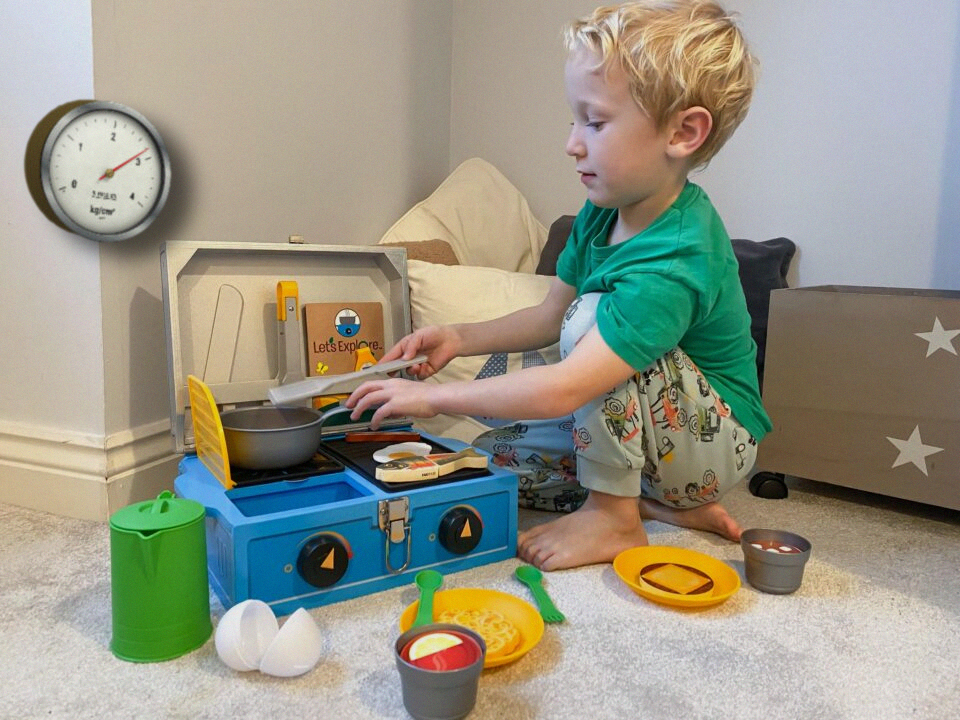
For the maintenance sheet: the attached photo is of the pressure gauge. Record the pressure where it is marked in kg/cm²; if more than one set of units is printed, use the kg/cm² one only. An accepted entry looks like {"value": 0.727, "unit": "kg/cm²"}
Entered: {"value": 2.8, "unit": "kg/cm²"}
